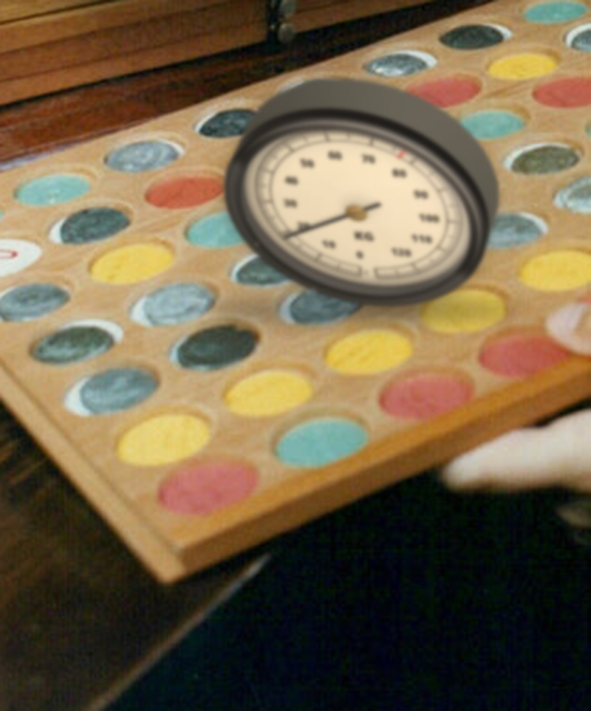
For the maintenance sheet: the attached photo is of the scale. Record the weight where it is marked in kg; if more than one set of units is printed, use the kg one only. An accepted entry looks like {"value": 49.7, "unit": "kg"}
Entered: {"value": 20, "unit": "kg"}
